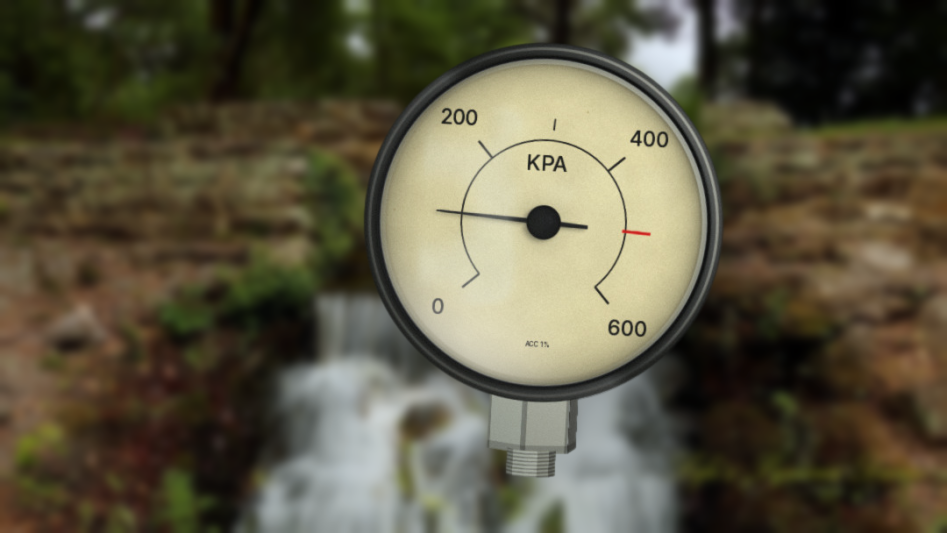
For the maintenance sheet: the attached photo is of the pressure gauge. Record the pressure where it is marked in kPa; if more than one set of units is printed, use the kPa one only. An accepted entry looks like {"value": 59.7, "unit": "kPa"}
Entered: {"value": 100, "unit": "kPa"}
